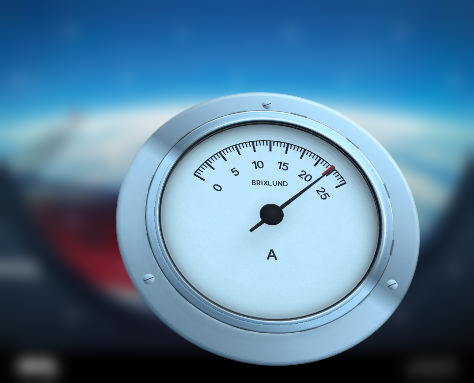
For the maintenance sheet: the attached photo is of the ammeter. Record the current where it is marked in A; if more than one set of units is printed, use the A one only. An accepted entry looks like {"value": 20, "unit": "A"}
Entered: {"value": 22.5, "unit": "A"}
